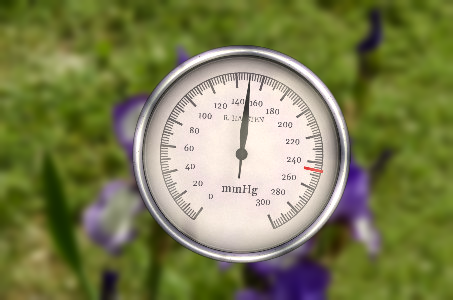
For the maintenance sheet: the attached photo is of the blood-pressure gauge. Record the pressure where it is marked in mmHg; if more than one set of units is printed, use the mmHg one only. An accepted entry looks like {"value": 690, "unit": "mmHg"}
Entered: {"value": 150, "unit": "mmHg"}
